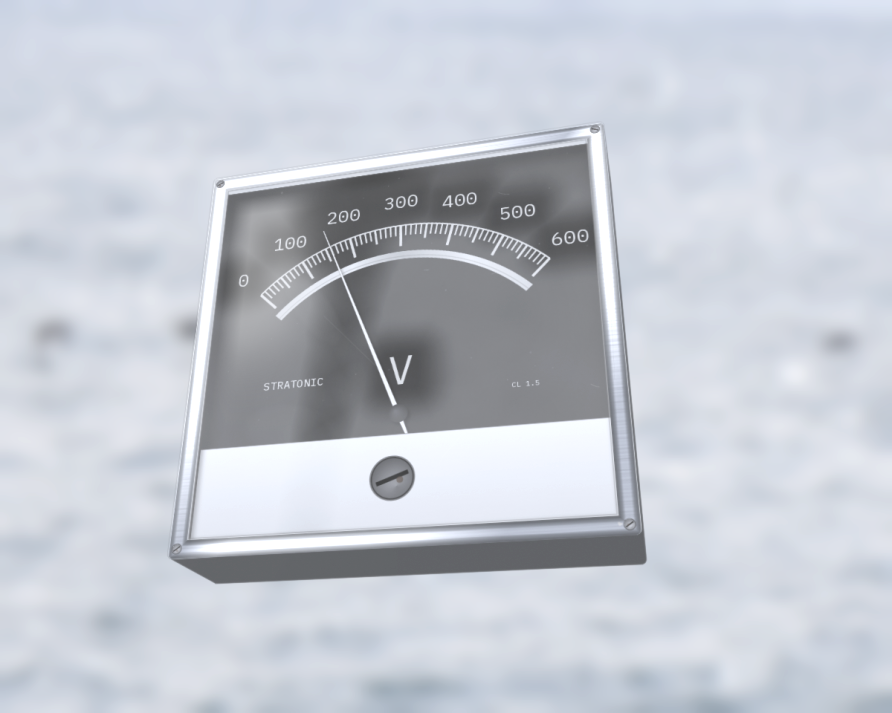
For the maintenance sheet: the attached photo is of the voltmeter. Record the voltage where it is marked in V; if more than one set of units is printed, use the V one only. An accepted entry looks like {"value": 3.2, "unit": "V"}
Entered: {"value": 160, "unit": "V"}
